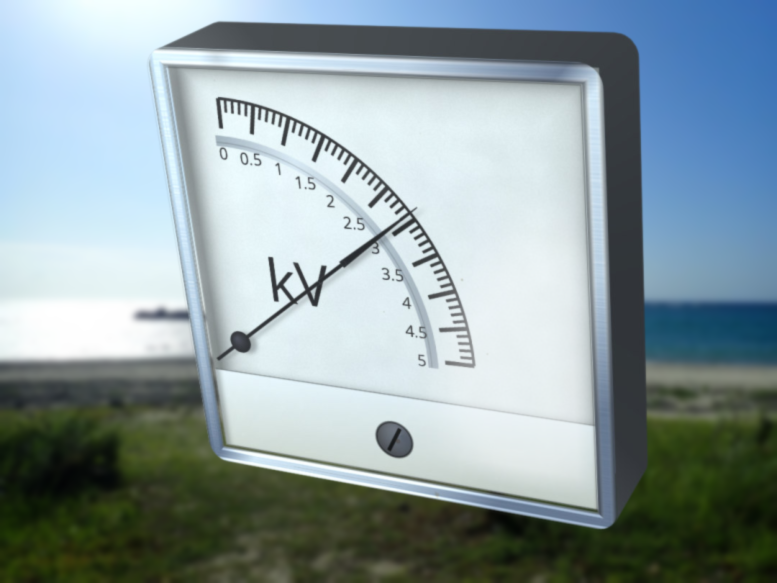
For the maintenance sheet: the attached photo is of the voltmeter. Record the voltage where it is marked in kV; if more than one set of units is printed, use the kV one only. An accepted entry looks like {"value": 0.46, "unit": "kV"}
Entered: {"value": 2.9, "unit": "kV"}
